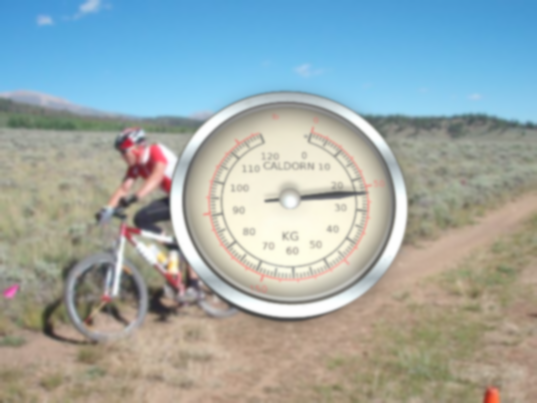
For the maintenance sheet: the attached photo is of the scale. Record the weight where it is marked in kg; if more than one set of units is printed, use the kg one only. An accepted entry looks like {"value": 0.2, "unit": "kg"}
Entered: {"value": 25, "unit": "kg"}
